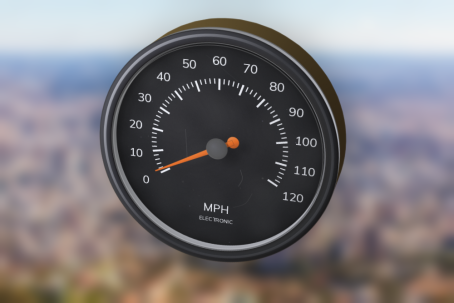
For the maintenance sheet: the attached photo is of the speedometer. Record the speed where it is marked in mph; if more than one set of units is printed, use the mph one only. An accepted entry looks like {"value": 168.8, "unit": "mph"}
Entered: {"value": 2, "unit": "mph"}
